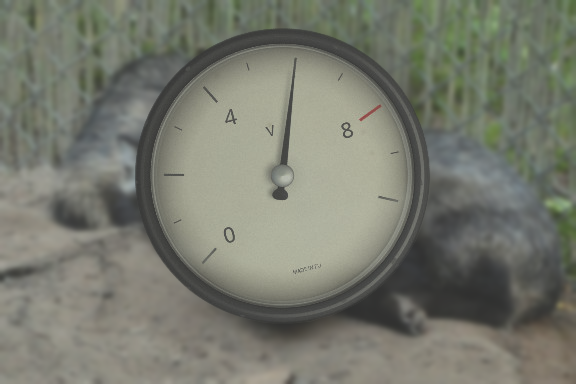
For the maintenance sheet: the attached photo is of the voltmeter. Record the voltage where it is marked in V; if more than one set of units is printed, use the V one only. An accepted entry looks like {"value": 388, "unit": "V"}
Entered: {"value": 6, "unit": "V"}
